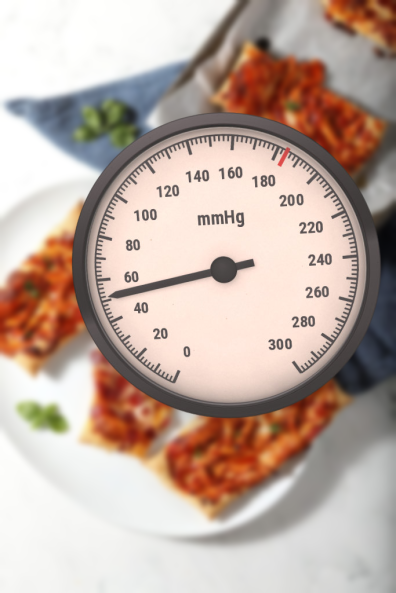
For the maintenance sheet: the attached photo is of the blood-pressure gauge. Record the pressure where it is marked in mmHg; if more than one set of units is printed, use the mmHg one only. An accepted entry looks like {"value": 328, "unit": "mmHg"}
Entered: {"value": 52, "unit": "mmHg"}
